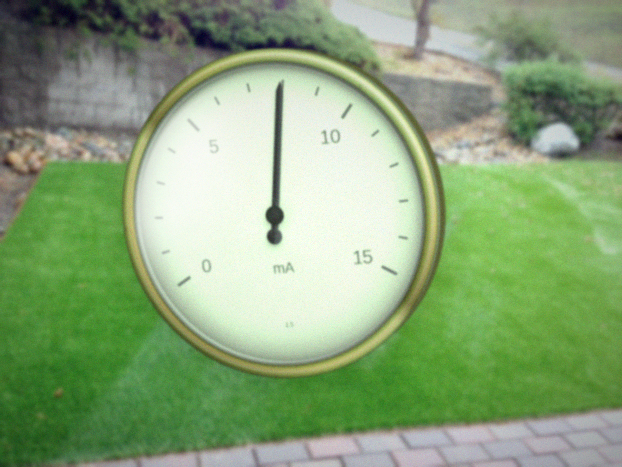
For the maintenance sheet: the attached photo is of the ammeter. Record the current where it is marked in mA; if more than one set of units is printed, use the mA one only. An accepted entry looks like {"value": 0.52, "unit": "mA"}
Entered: {"value": 8, "unit": "mA"}
